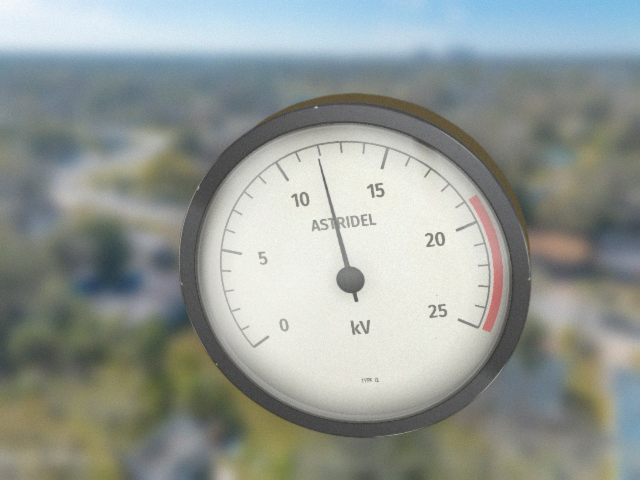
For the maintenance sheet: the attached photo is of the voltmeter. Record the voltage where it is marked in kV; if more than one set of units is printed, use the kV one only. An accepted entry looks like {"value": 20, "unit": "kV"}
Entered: {"value": 12, "unit": "kV"}
